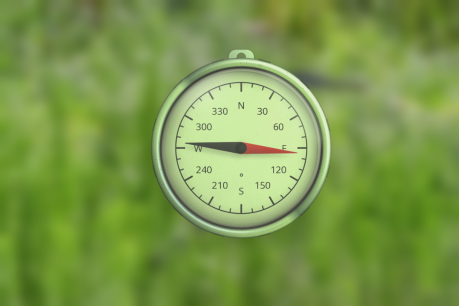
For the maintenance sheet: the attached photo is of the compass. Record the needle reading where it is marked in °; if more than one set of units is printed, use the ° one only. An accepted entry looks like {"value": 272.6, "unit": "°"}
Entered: {"value": 95, "unit": "°"}
